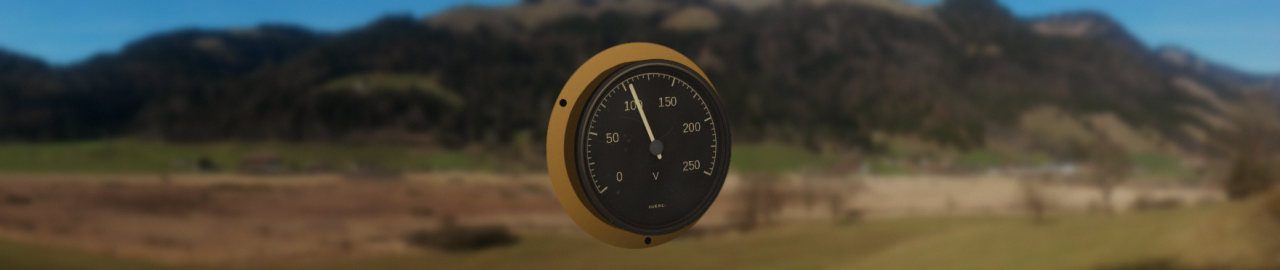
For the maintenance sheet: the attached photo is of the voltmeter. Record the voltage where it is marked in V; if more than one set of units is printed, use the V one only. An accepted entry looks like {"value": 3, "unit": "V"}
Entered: {"value": 105, "unit": "V"}
